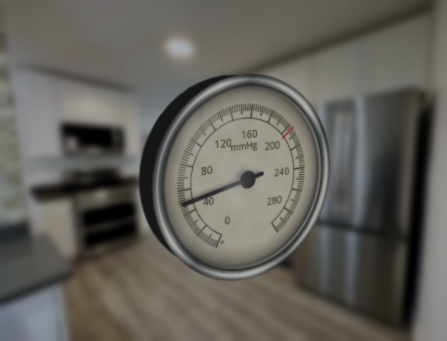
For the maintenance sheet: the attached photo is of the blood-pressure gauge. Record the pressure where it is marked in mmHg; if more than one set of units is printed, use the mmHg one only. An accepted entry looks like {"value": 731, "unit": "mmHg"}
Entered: {"value": 50, "unit": "mmHg"}
